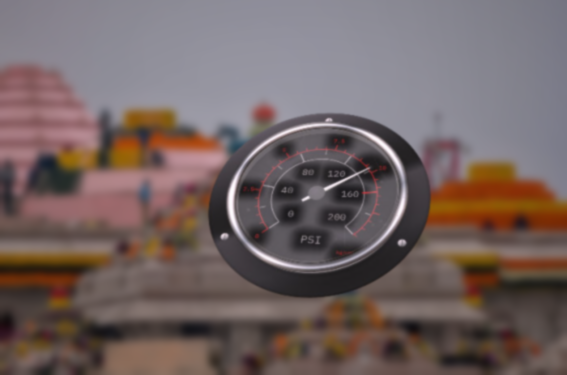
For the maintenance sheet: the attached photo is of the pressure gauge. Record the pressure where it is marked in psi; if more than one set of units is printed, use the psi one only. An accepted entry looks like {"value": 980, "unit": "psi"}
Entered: {"value": 140, "unit": "psi"}
